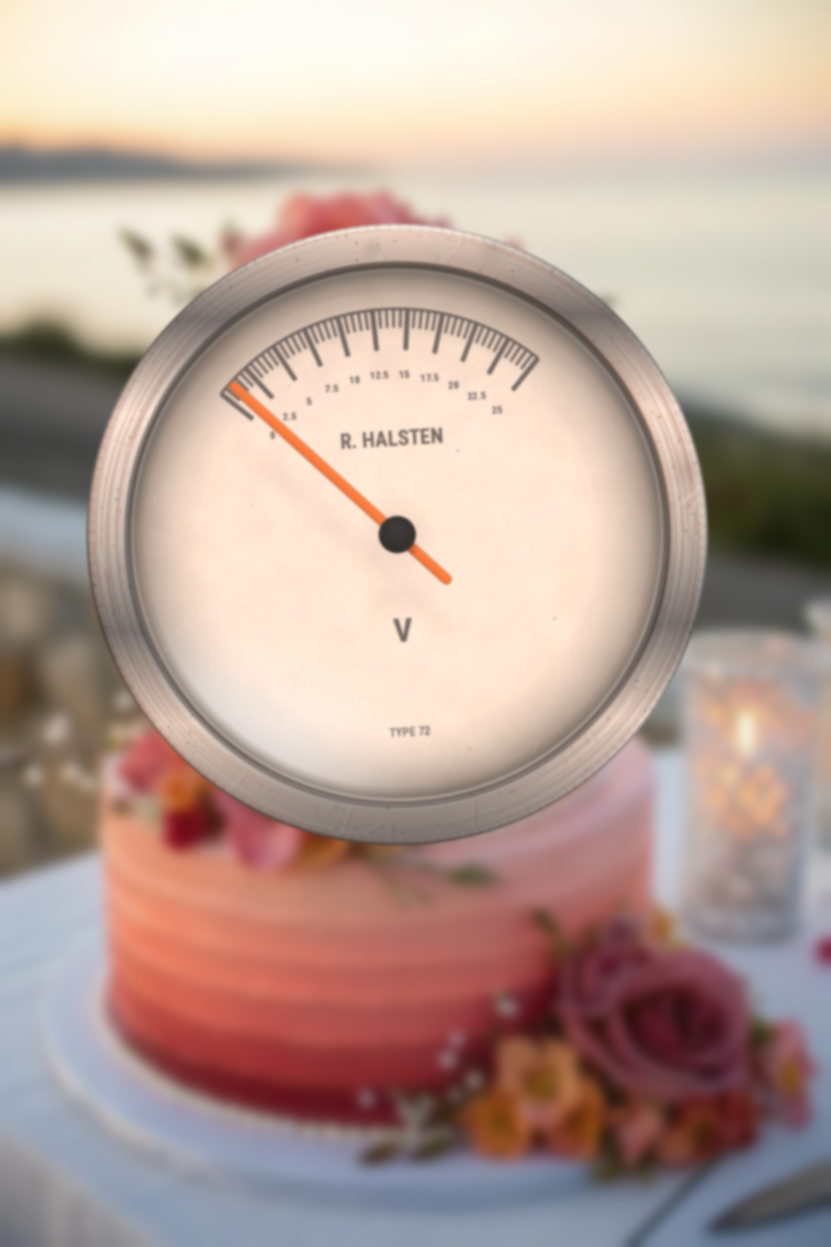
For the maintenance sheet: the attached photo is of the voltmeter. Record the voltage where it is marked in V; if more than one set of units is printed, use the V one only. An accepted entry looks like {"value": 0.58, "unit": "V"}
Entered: {"value": 1, "unit": "V"}
